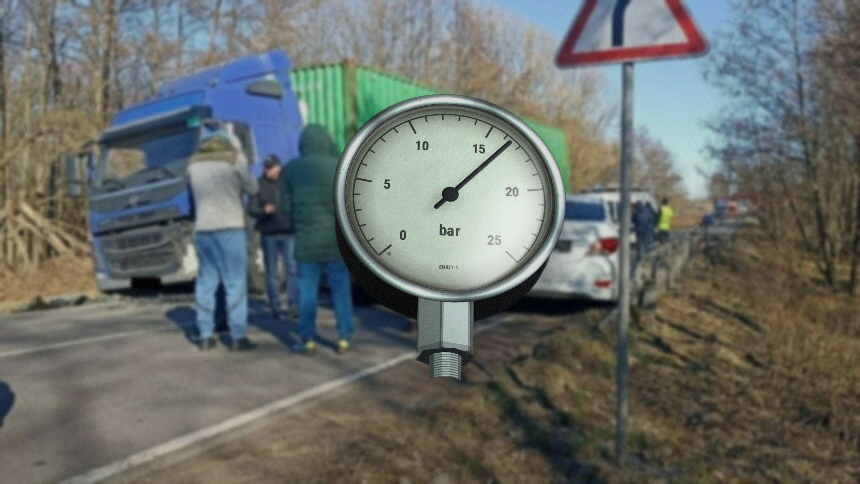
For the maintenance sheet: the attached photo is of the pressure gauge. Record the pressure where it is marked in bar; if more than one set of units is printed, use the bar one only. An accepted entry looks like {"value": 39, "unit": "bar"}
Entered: {"value": 16.5, "unit": "bar"}
